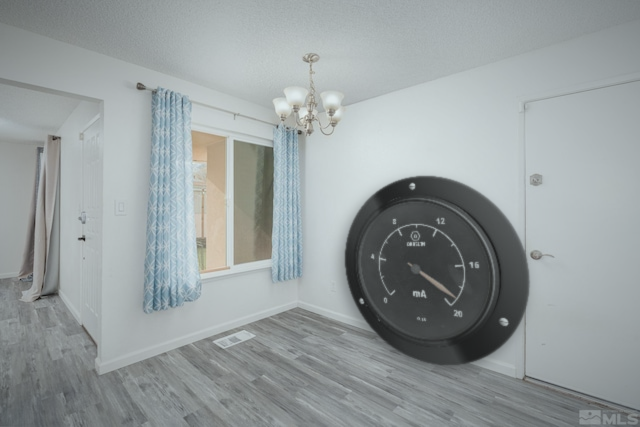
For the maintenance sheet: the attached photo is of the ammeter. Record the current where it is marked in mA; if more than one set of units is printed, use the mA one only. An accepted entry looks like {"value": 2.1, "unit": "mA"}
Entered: {"value": 19, "unit": "mA"}
